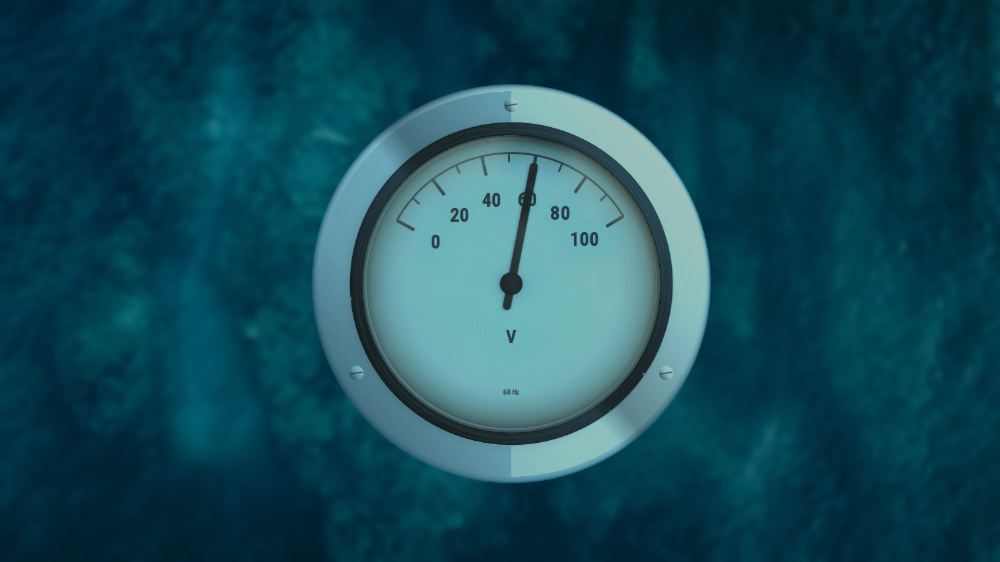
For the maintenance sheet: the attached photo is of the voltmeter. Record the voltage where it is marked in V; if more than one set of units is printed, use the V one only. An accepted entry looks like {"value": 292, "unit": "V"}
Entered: {"value": 60, "unit": "V"}
